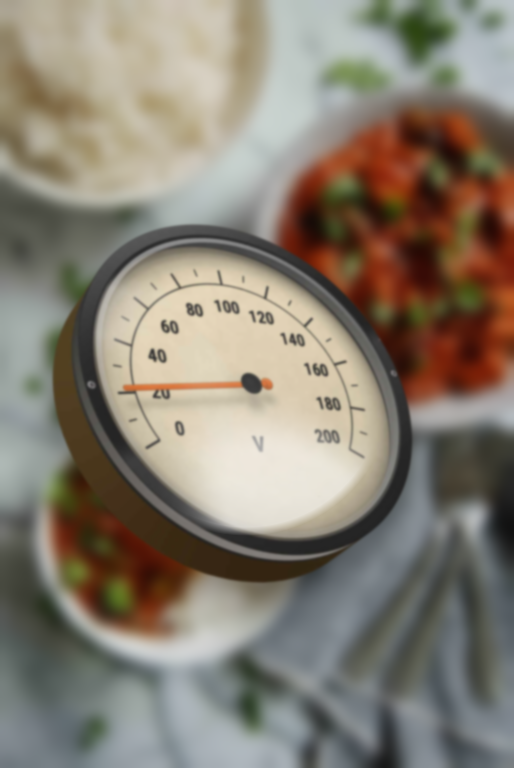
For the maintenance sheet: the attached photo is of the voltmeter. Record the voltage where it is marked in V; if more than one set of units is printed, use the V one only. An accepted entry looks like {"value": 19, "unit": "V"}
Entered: {"value": 20, "unit": "V"}
